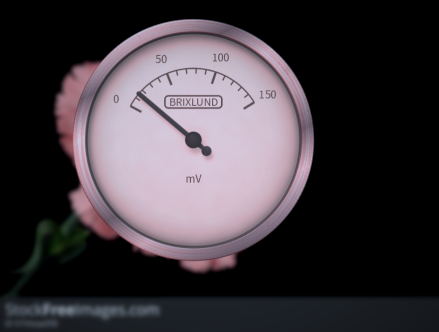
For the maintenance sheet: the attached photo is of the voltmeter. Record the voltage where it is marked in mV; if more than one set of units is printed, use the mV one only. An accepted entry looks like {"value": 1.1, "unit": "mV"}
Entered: {"value": 15, "unit": "mV"}
